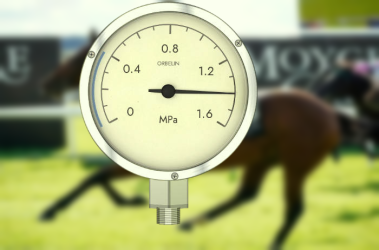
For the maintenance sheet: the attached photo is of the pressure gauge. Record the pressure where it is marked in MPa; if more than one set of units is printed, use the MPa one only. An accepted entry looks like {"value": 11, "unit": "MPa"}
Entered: {"value": 1.4, "unit": "MPa"}
